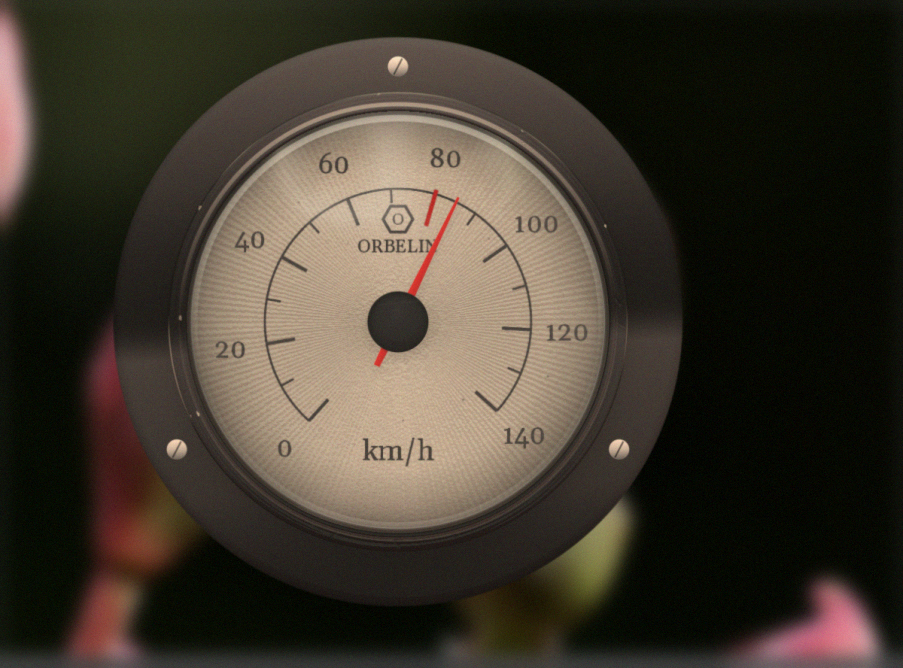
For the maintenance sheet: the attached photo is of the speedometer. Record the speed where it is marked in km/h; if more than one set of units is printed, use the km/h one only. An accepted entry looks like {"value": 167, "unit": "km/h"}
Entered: {"value": 85, "unit": "km/h"}
